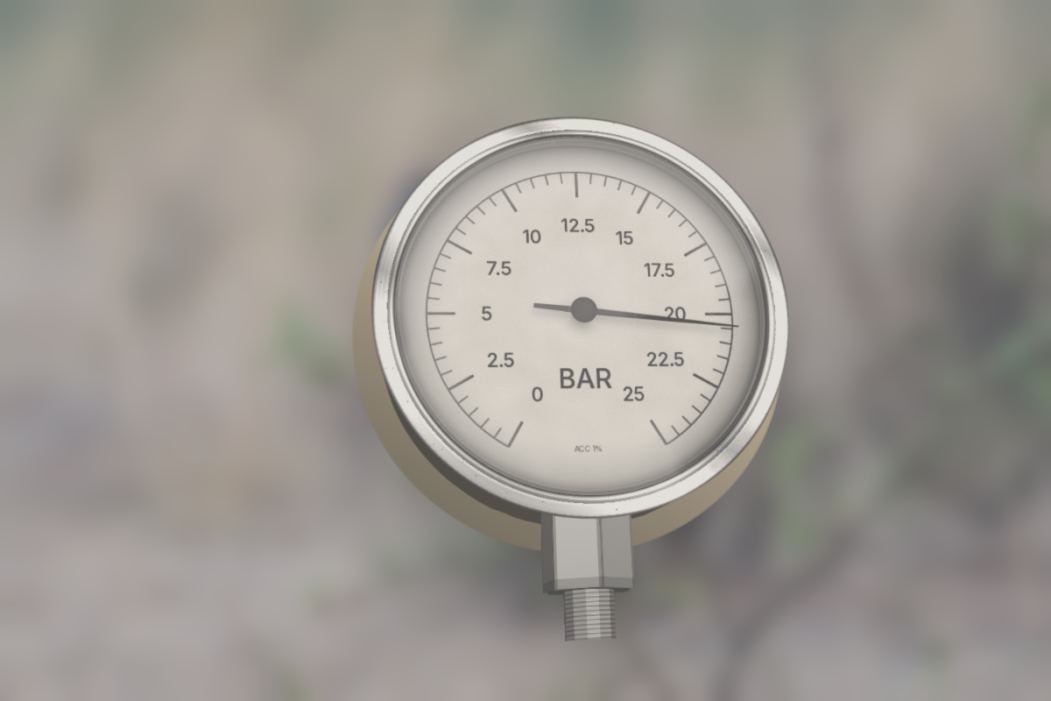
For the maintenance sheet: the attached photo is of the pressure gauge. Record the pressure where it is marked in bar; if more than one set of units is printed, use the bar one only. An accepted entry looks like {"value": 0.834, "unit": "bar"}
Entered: {"value": 20.5, "unit": "bar"}
